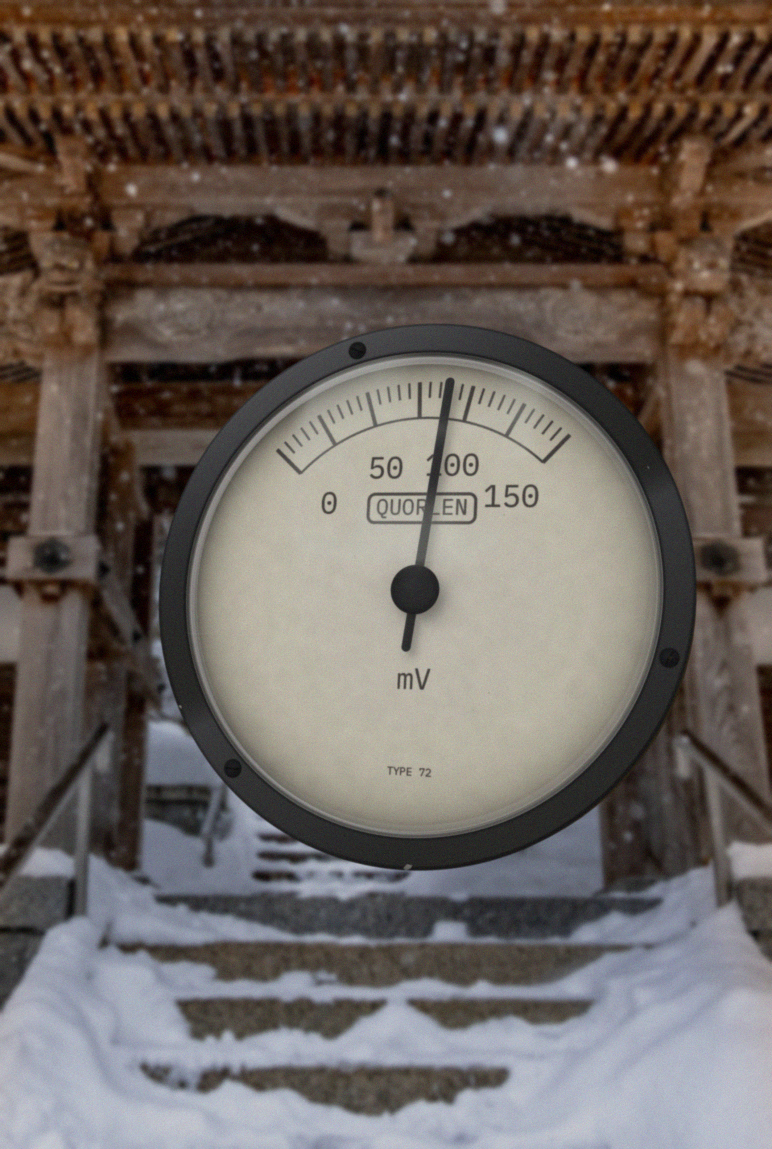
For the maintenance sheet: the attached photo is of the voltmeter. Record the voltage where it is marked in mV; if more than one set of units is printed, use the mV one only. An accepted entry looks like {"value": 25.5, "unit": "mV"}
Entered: {"value": 90, "unit": "mV"}
